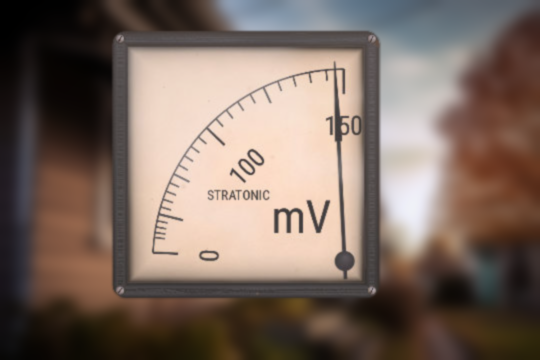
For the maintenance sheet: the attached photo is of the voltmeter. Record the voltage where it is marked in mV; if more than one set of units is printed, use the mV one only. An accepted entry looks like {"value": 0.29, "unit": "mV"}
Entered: {"value": 147.5, "unit": "mV"}
